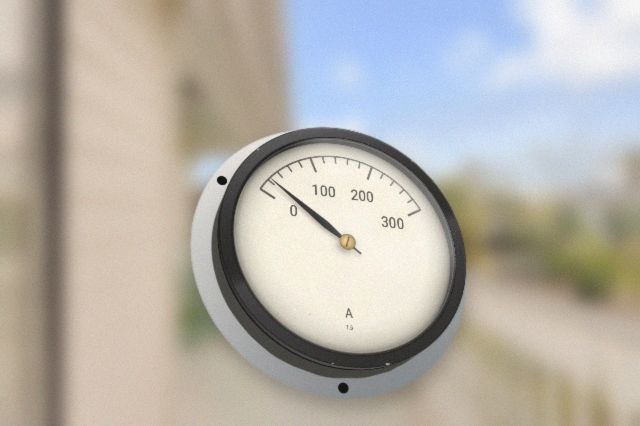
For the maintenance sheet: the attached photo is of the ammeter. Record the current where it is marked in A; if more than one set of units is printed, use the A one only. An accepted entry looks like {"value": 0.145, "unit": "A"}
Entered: {"value": 20, "unit": "A"}
